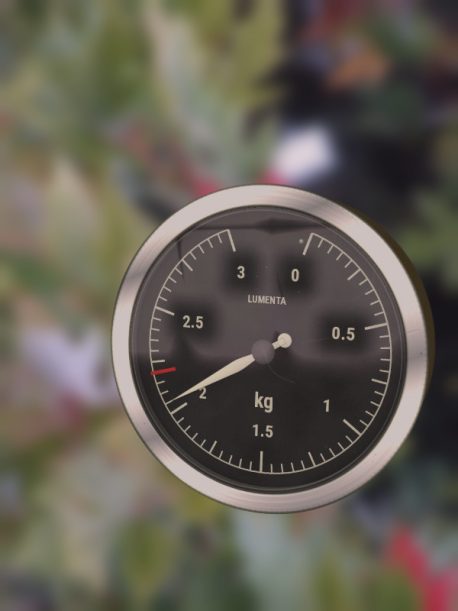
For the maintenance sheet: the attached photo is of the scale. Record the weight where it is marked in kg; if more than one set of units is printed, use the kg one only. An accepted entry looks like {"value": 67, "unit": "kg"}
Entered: {"value": 2.05, "unit": "kg"}
